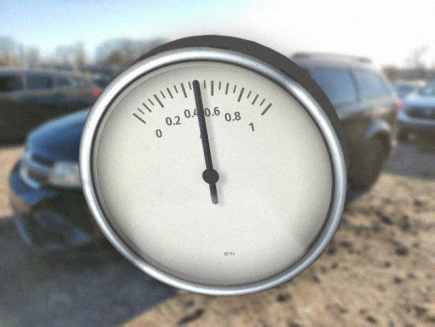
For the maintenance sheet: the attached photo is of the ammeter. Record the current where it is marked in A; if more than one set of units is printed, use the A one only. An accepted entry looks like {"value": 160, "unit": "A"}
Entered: {"value": 0.5, "unit": "A"}
